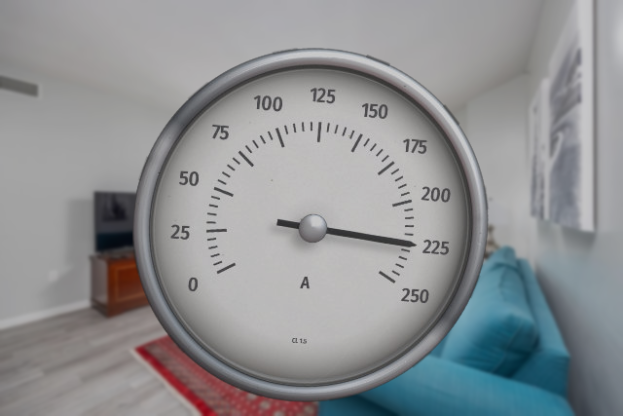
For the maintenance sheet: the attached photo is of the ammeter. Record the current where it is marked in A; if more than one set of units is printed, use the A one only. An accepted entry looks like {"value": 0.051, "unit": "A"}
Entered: {"value": 225, "unit": "A"}
